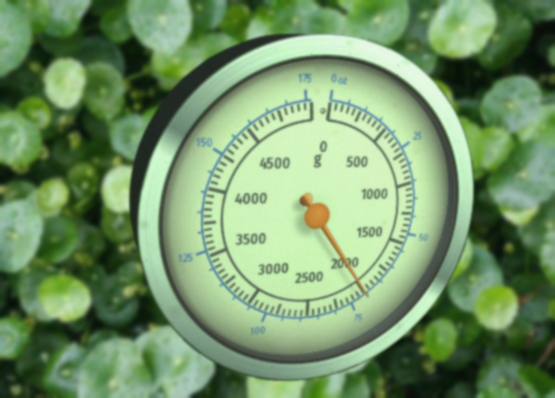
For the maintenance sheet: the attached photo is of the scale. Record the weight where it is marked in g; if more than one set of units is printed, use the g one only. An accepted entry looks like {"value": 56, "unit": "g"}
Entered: {"value": 2000, "unit": "g"}
